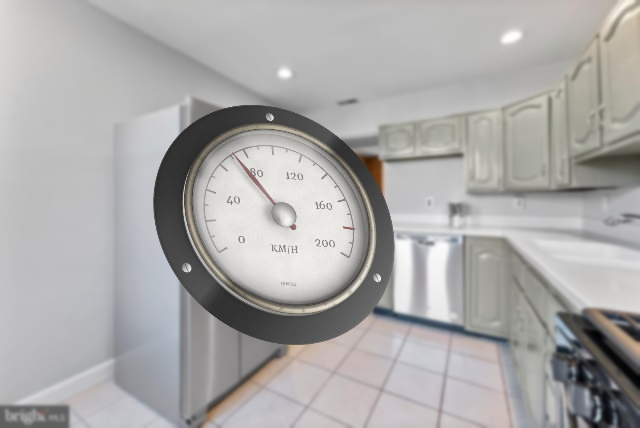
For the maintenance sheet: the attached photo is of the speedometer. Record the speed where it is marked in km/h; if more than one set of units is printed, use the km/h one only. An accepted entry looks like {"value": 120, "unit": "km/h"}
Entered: {"value": 70, "unit": "km/h"}
